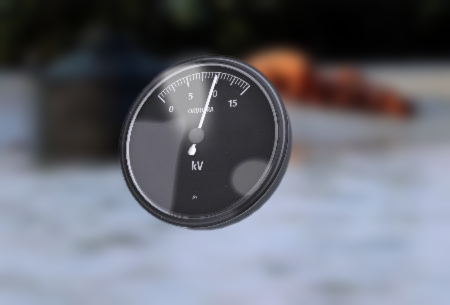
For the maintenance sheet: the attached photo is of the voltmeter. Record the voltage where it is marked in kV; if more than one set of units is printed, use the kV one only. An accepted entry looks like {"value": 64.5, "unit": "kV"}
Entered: {"value": 10, "unit": "kV"}
